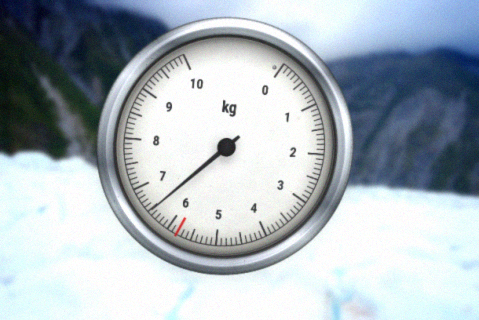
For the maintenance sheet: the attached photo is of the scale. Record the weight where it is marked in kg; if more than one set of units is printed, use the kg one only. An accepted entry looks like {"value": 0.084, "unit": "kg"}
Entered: {"value": 6.5, "unit": "kg"}
